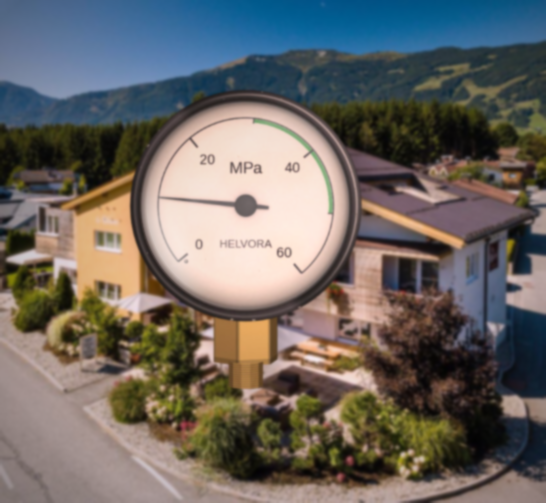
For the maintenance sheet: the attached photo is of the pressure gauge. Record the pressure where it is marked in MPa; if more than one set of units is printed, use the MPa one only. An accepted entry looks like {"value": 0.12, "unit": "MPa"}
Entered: {"value": 10, "unit": "MPa"}
